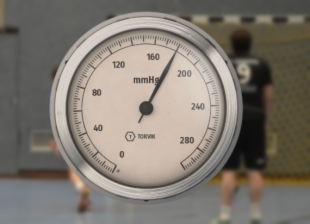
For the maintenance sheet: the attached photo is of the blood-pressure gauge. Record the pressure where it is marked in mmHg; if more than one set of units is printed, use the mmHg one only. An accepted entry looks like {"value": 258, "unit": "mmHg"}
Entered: {"value": 180, "unit": "mmHg"}
